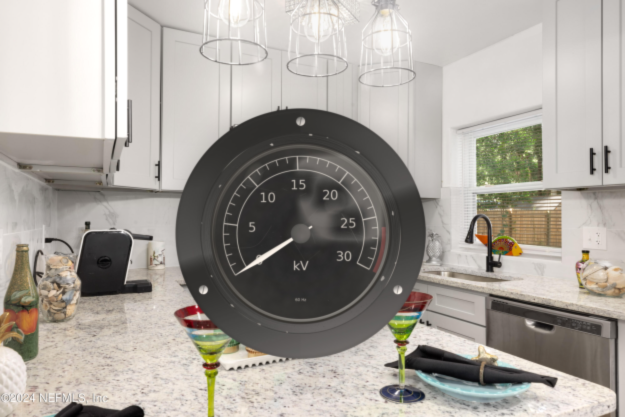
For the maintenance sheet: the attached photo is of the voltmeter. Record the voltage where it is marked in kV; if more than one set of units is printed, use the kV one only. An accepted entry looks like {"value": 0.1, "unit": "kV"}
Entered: {"value": 0, "unit": "kV"}
